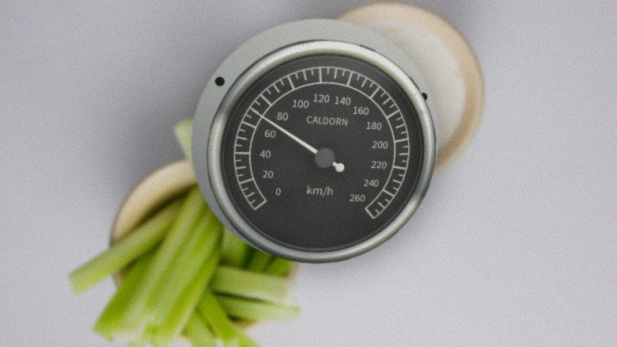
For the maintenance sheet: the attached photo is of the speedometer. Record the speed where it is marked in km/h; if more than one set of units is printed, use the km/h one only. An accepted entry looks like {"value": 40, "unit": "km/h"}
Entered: {"value": 70, "unit": "km/h"}
